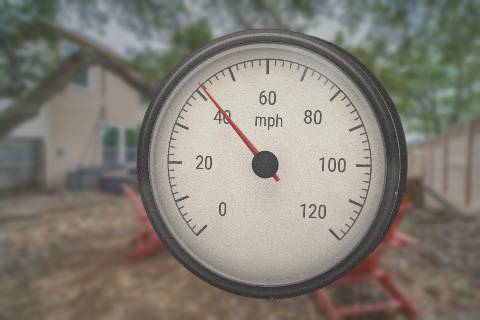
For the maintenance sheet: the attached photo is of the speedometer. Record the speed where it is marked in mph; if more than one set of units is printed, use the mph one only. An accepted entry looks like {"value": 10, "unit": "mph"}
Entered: {"value": 42, "unit": "mph"}
